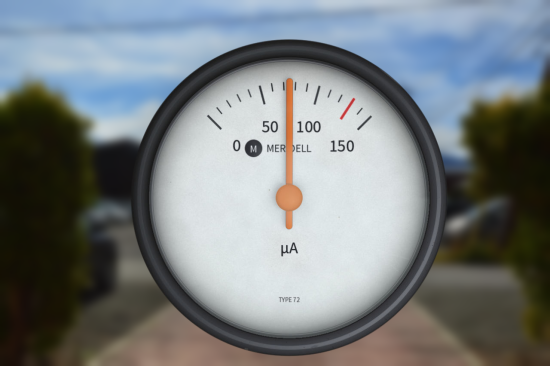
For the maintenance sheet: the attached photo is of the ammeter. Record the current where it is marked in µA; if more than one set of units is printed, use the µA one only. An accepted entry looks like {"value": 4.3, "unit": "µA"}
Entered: {"value": 75, "unit": "µA"}
